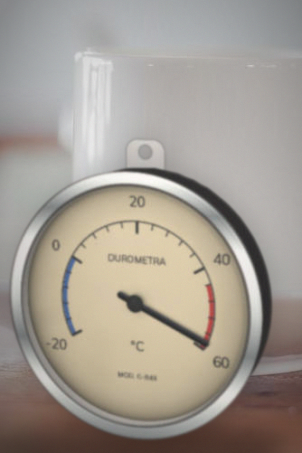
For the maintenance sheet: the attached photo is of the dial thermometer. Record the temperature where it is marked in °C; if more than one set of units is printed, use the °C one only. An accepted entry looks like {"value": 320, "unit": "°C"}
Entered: {"value": 58, "unit": "°C"}
